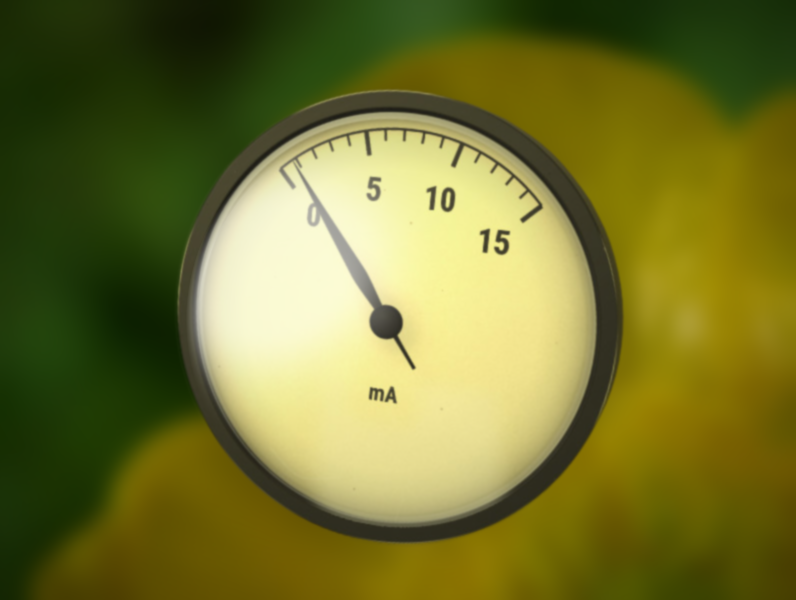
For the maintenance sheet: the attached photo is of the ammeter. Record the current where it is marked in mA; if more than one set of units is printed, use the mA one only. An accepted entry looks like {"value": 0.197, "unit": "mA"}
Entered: {"value": 1, "unit": "mA"}
